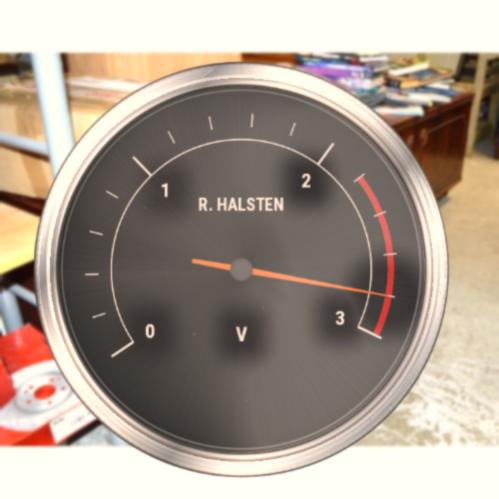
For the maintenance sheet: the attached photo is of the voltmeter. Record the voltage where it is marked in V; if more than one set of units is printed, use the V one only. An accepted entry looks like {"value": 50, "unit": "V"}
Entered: {"value": 2.8, "unit": "V"}
